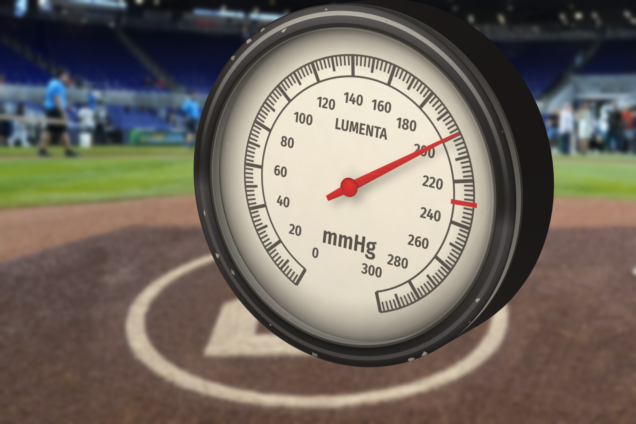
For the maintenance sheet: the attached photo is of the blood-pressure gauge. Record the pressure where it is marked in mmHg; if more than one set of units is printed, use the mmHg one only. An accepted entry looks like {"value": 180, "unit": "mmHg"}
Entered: {"value": 200, "unit": "mmHg"}
